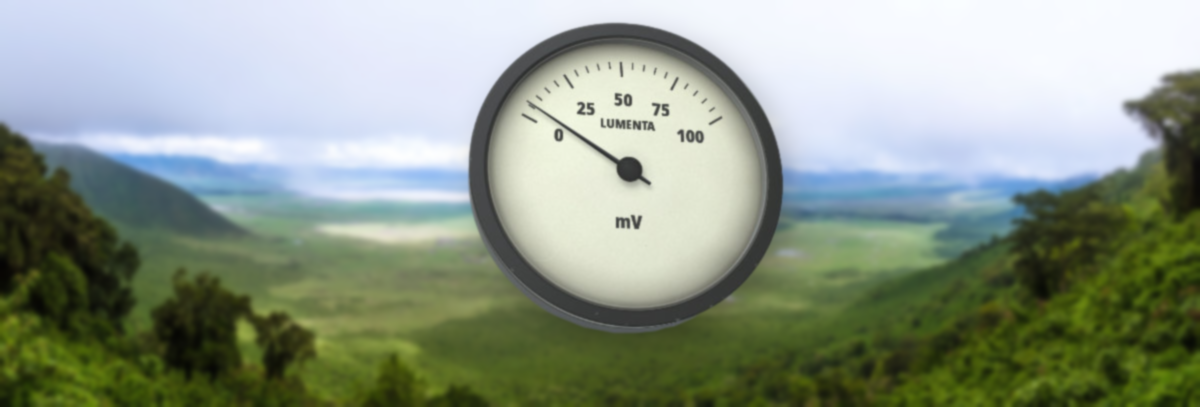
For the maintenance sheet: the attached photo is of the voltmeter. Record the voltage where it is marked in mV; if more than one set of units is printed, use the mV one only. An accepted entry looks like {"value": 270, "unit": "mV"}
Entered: {"value": 5, "unit": "mV"}
